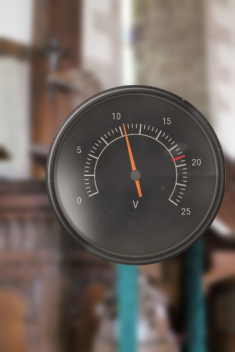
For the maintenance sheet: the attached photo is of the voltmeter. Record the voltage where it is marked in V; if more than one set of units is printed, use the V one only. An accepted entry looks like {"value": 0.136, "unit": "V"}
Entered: {"value": 10.5, "unit": "V"}
